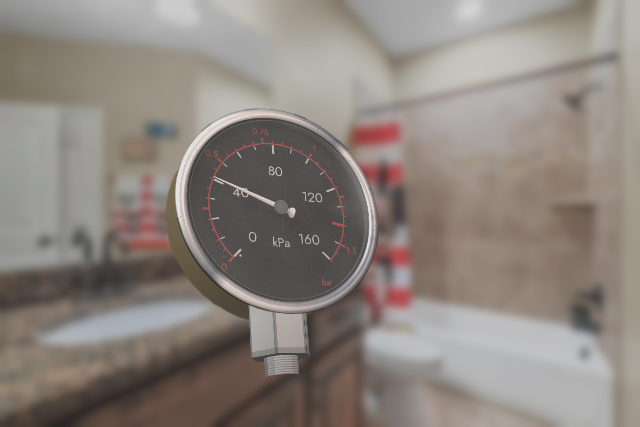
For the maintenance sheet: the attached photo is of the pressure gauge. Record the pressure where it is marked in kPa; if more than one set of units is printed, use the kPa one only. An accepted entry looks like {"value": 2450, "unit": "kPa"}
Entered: {"value": 40, "unit": "kPa"}
